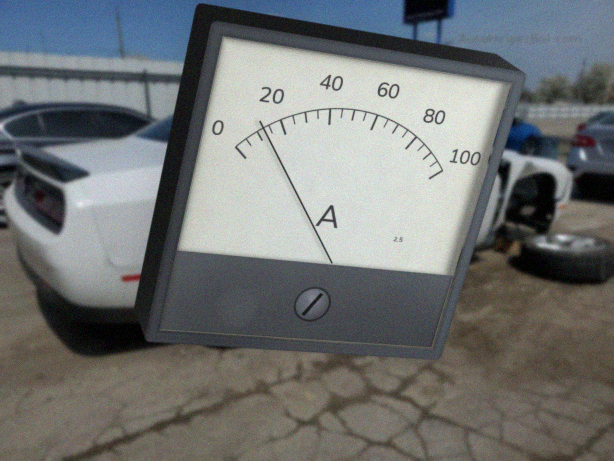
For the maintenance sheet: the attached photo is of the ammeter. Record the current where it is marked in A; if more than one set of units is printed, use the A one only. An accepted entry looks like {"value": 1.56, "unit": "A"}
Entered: {"value": 12.5, "unit": "A"}
